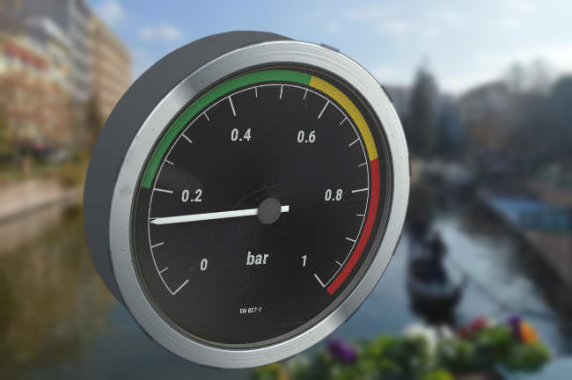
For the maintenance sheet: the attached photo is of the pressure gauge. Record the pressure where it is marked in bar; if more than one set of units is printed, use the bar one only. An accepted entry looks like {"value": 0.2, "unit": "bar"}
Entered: {"value": 0.15, "unit": "bar"}
